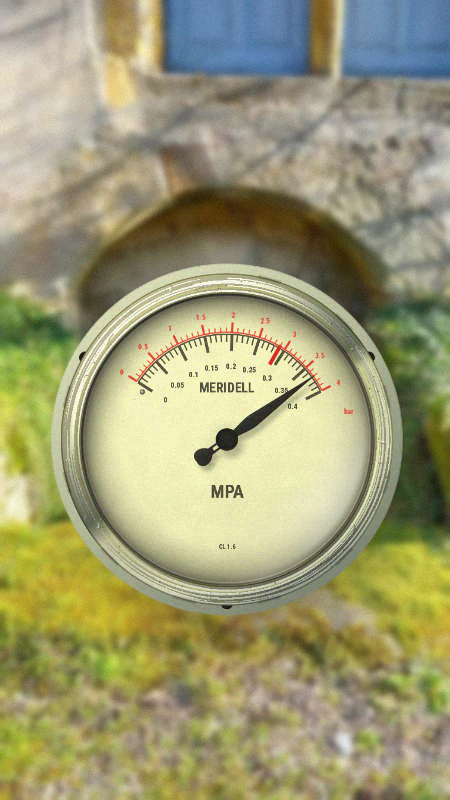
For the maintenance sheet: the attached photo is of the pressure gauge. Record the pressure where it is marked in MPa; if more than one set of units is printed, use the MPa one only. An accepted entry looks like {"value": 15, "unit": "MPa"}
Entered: {"value": 0.37, "unit": "MPa"}
